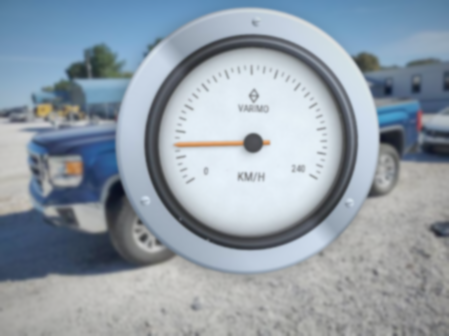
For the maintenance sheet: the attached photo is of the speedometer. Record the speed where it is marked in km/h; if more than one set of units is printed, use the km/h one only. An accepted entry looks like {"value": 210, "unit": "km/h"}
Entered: {"value": 30, "unit": "km/h"}
